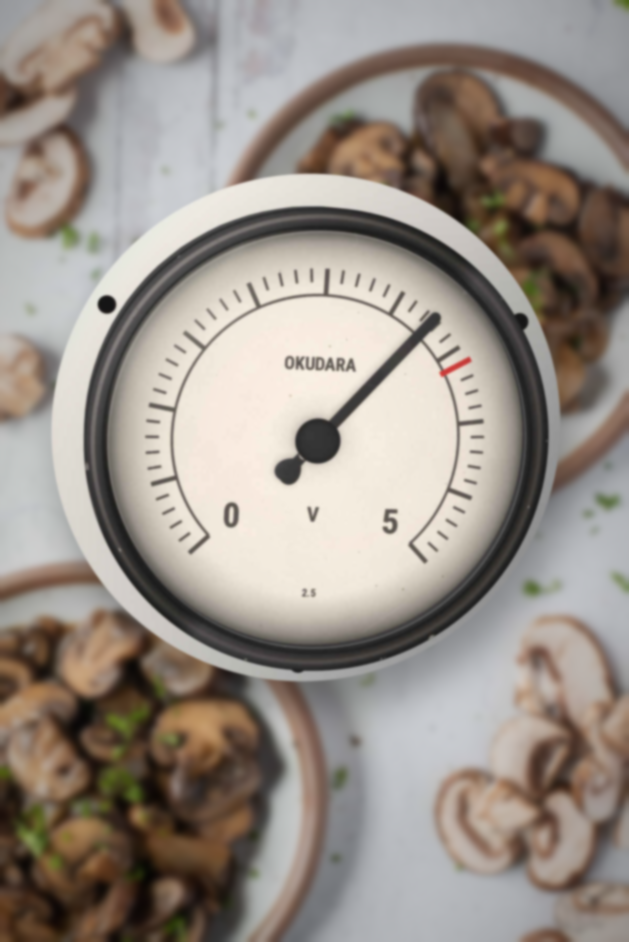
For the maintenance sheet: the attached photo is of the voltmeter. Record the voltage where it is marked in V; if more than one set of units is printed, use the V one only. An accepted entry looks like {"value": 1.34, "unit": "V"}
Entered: {"value": 3.25, "unit": "V"}
